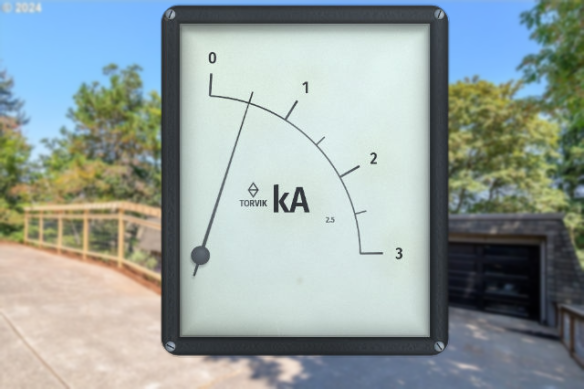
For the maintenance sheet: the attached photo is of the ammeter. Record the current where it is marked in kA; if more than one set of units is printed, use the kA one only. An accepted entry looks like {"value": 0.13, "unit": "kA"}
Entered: {"value": 0.5, "unit": "kA"}
